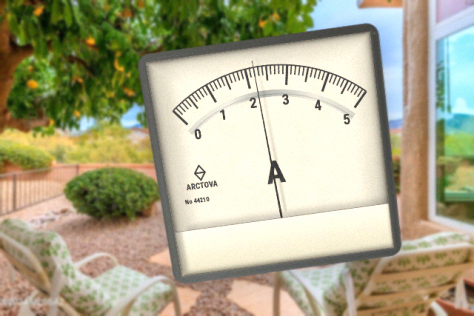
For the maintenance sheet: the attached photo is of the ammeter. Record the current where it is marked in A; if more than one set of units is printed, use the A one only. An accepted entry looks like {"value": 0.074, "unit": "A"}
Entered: {"value": 2.2, "unit": "A"}
